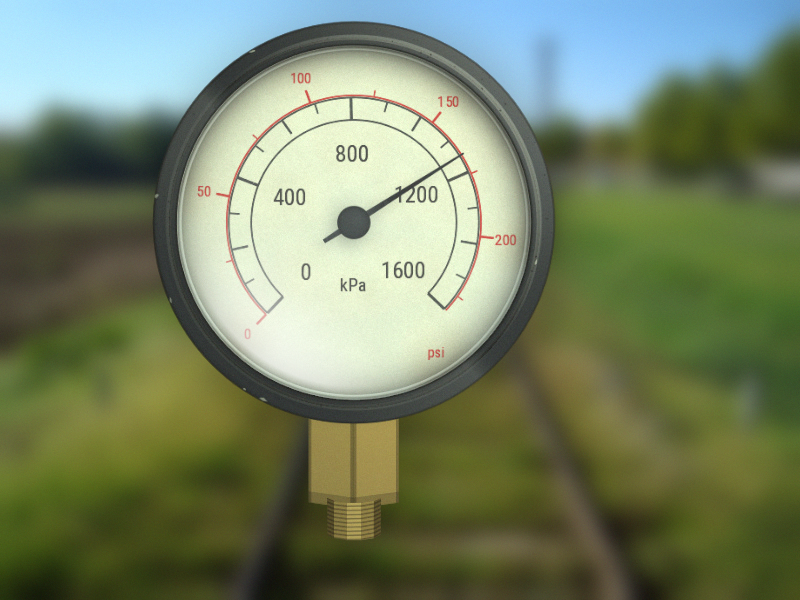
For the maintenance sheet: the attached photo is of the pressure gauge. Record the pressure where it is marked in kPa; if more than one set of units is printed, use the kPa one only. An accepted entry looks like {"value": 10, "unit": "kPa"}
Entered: {"value": 1150, "unit": "kPa"}
